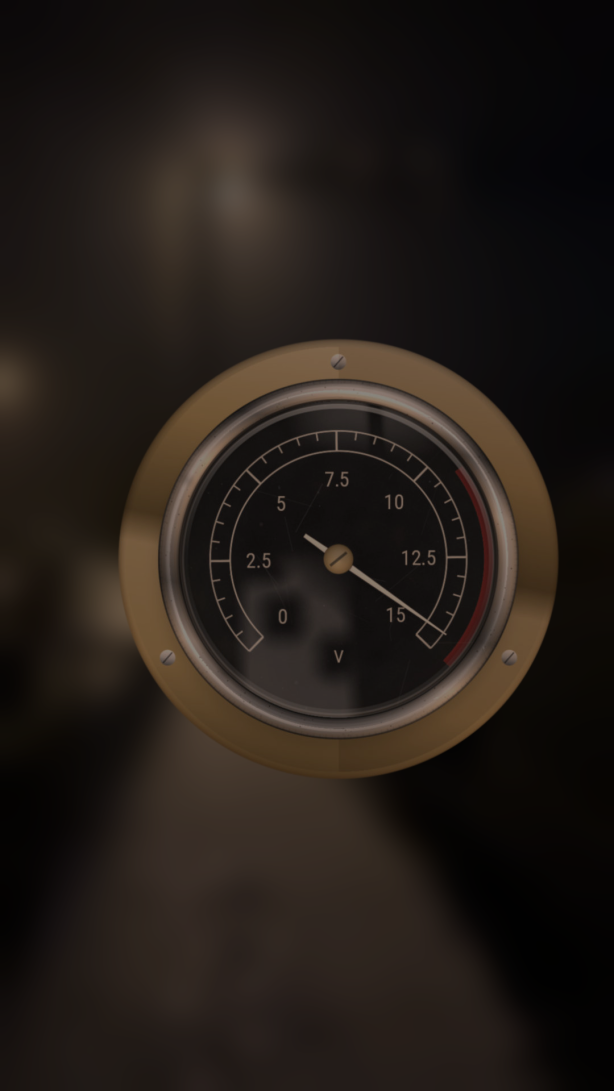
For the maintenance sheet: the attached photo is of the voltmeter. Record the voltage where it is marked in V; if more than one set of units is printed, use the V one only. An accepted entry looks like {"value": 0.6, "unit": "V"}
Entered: {"value": 14.5, "unit": "V"}
